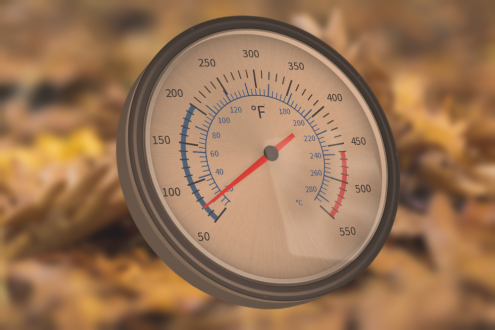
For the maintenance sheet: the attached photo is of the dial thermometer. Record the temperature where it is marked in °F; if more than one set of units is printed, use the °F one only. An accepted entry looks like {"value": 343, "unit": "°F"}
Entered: {"value": 70, "unit": "°F"}
